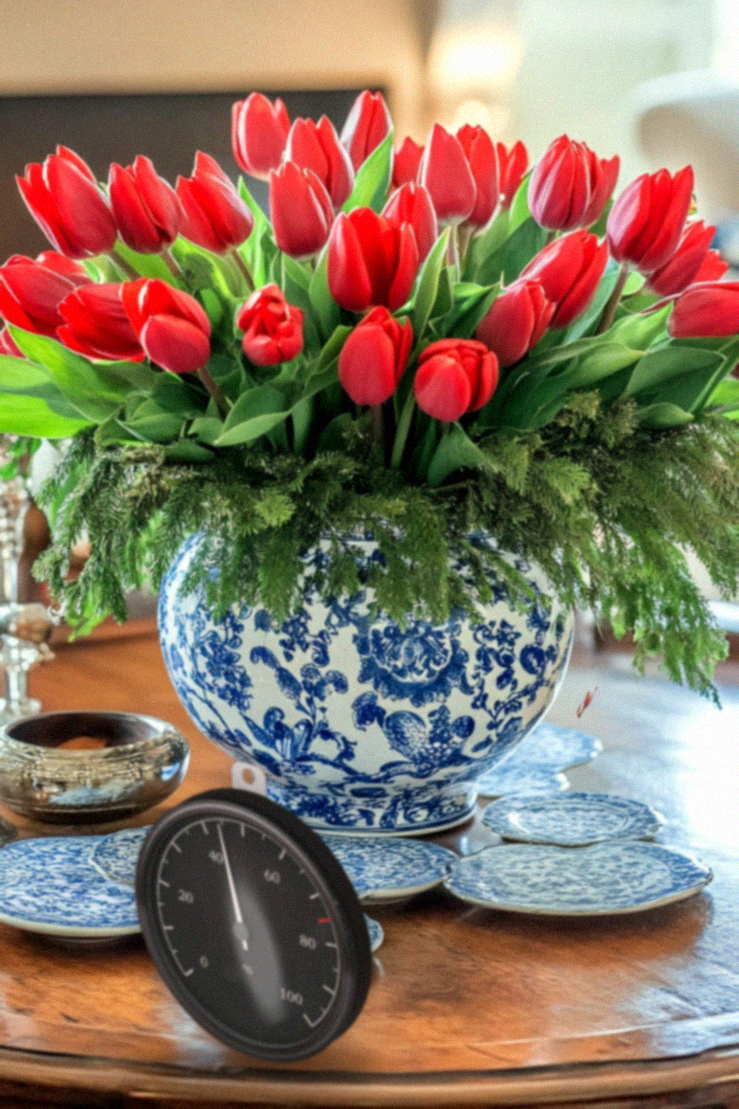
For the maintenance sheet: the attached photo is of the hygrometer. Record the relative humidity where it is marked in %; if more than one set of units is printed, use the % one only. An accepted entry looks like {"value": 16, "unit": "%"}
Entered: {"value": 45, "unit": "%"}
